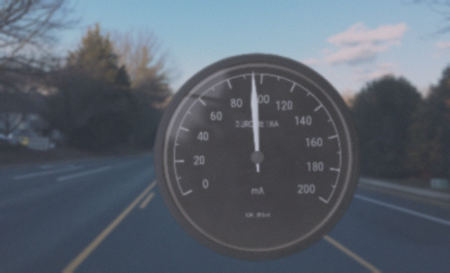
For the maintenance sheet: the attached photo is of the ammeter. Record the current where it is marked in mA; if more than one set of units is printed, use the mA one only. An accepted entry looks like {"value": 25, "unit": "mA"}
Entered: {"value": 95, "unit": "mA"}
